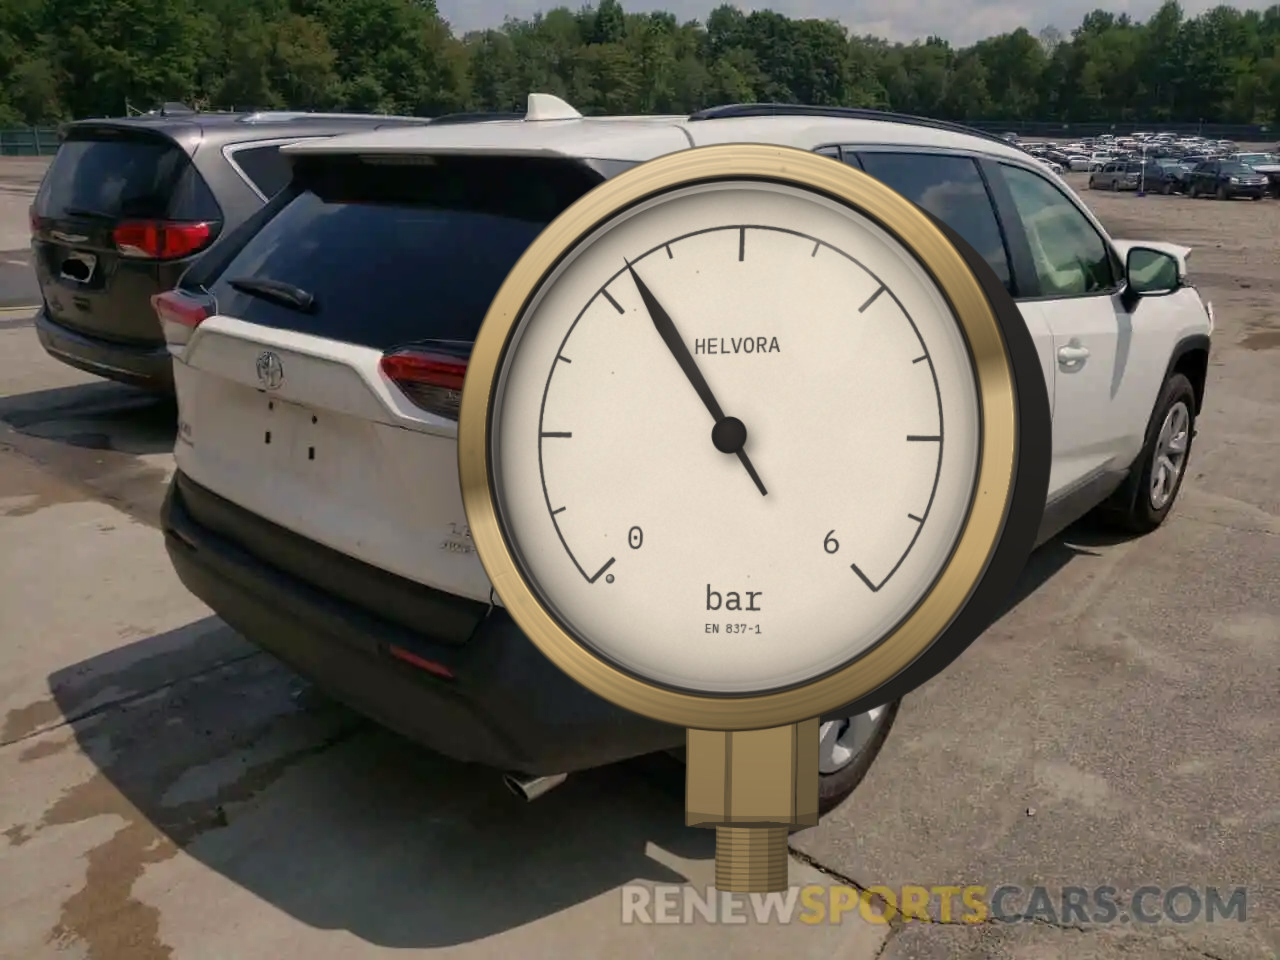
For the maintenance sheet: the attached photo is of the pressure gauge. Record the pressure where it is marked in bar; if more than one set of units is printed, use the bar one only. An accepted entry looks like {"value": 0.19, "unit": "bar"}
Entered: {"value": 2.25, "unit": "bar"}
